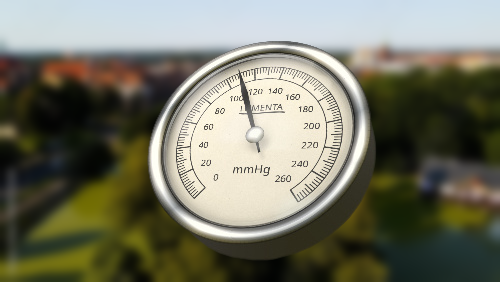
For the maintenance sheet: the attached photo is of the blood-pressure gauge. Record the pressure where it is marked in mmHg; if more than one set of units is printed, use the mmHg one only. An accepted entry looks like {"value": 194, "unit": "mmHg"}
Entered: {"value": 110, "unit": "mmHg"}
